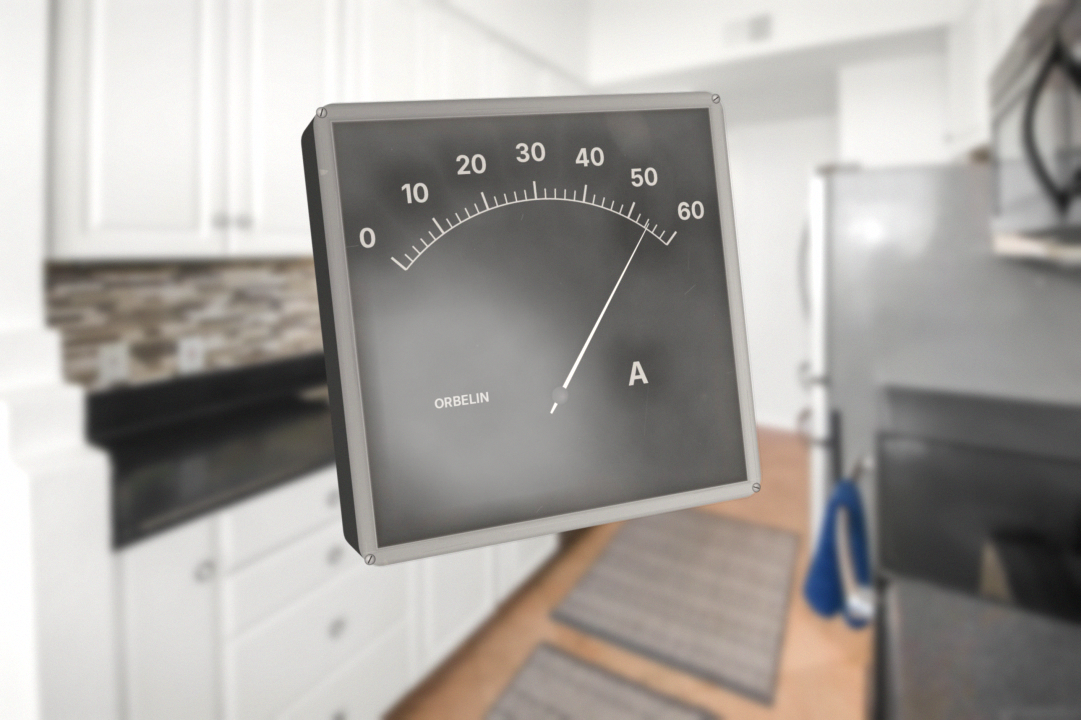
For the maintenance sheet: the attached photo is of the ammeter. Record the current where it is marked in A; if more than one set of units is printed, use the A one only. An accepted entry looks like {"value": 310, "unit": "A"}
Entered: {"value": 54, "unit": "A"}
